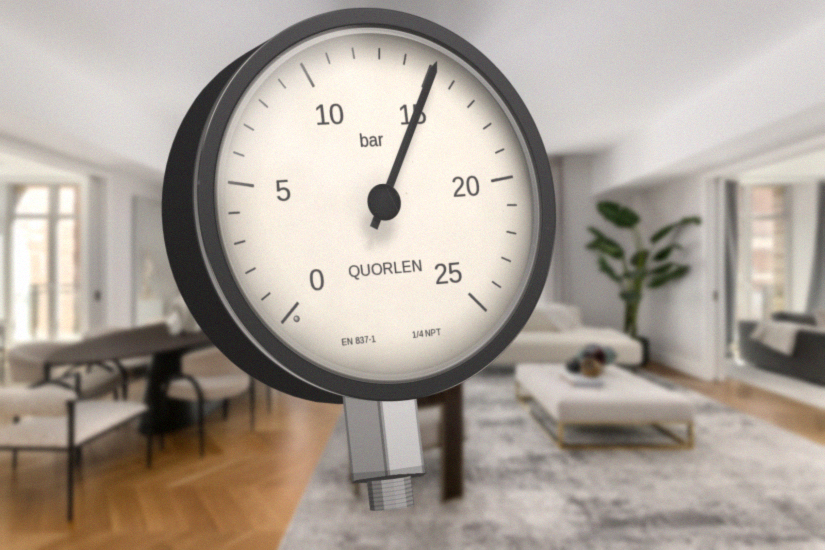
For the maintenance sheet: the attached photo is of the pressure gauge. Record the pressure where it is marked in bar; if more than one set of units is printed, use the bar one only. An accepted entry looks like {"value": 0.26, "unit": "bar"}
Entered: {"value": 15, "unit": "bar"}
